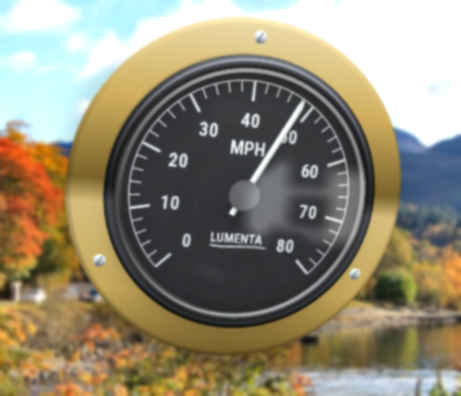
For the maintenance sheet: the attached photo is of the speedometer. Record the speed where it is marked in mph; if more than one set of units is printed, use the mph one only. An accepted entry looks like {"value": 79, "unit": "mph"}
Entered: {"value": 48, "unit": "mph"}
